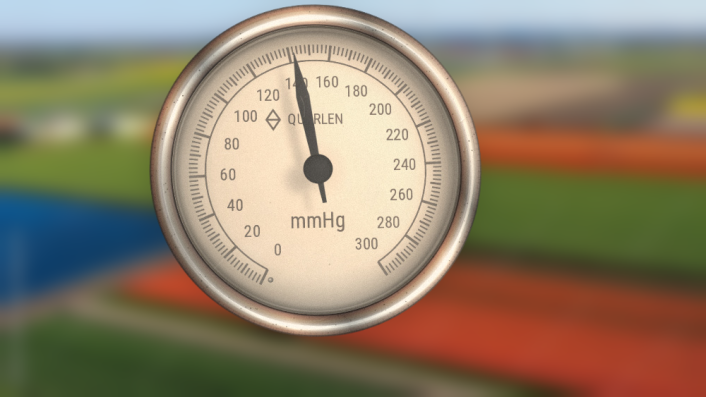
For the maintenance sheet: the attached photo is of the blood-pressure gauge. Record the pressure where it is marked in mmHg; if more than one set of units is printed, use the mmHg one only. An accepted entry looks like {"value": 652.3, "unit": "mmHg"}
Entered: {"value": 142, "unit": "mmHg"}
